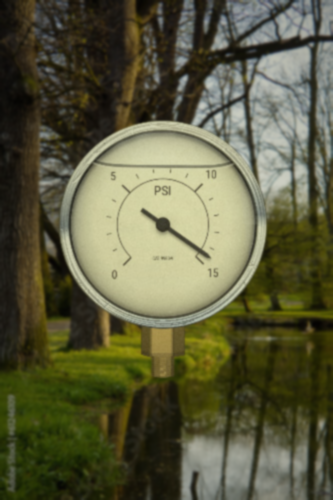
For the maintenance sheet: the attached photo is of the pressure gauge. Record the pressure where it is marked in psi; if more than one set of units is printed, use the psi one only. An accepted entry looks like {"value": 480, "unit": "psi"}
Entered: {"value": 14.5, "unit": "psi"}
